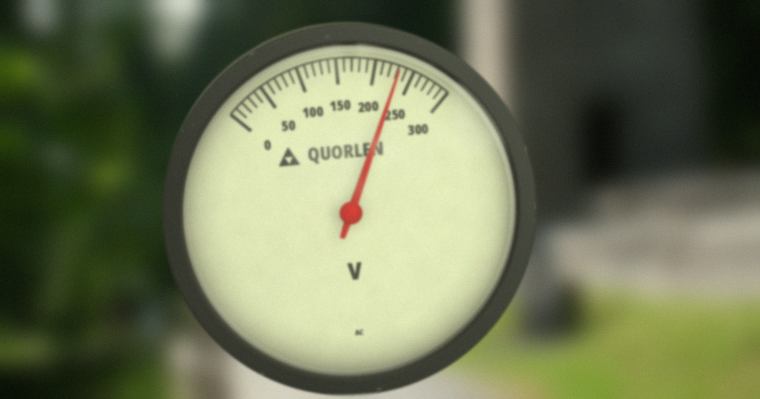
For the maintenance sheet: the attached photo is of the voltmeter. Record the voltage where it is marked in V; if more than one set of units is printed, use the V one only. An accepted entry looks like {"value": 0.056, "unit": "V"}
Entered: {"value": 230, "unit": "V"}
